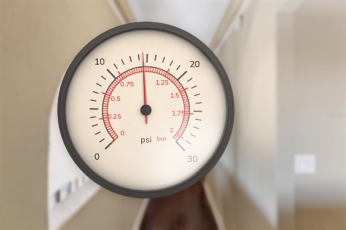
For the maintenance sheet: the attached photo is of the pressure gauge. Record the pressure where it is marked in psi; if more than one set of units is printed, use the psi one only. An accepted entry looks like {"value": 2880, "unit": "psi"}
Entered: {"value": 14.5, "unit": "psi"}
